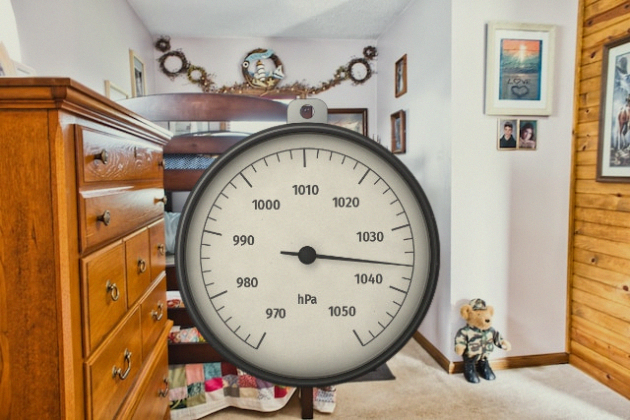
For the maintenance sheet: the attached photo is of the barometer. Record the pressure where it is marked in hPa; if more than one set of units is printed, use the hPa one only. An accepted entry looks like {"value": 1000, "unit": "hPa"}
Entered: {"value": 1036, "unit": "hPa"}
